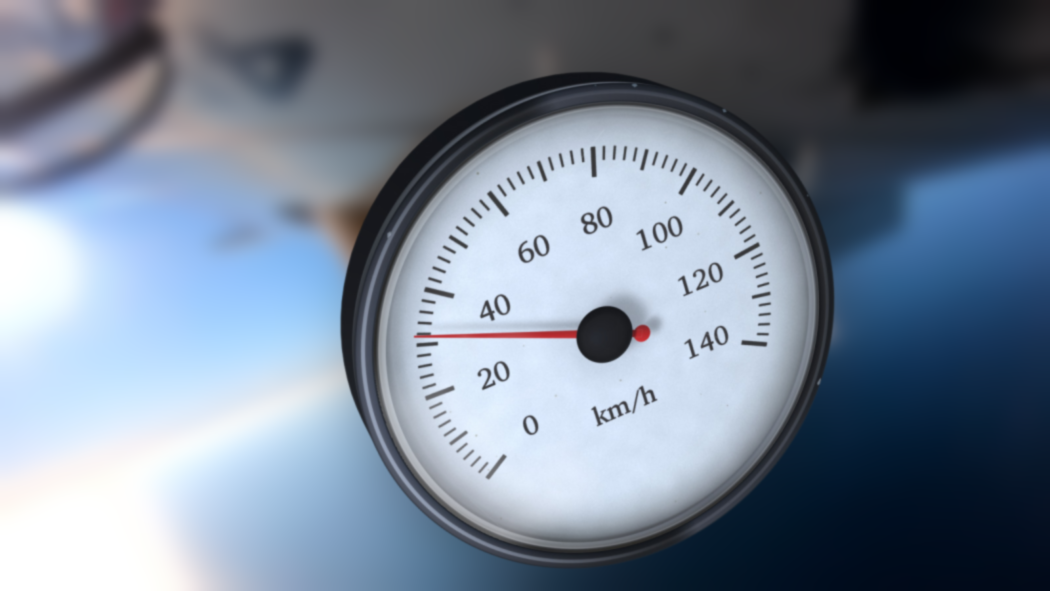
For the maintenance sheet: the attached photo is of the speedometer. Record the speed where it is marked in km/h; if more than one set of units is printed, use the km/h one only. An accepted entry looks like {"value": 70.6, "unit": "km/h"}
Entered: {"value": 32, "unit": "km/h"}
